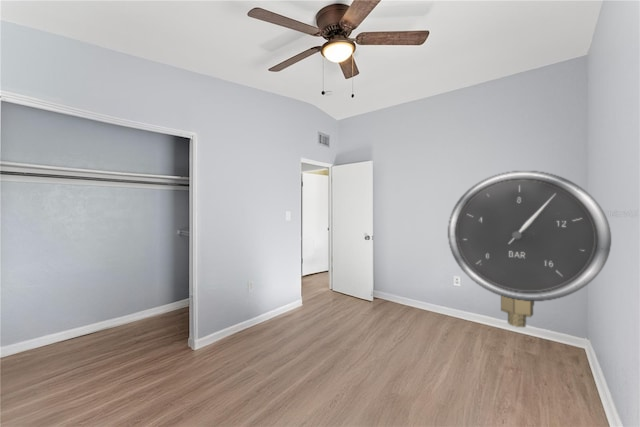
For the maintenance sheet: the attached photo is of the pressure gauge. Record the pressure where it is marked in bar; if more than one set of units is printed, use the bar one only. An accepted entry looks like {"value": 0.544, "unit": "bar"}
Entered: {"value": 10, "unit": "bar"}
